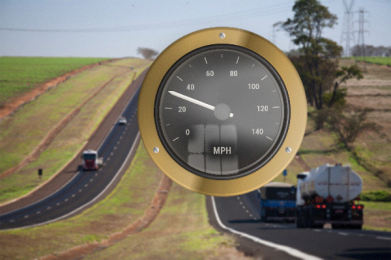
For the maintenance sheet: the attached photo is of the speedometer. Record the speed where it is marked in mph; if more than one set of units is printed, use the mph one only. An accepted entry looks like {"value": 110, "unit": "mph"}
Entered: {"value": 30, "unit": "mph"}
